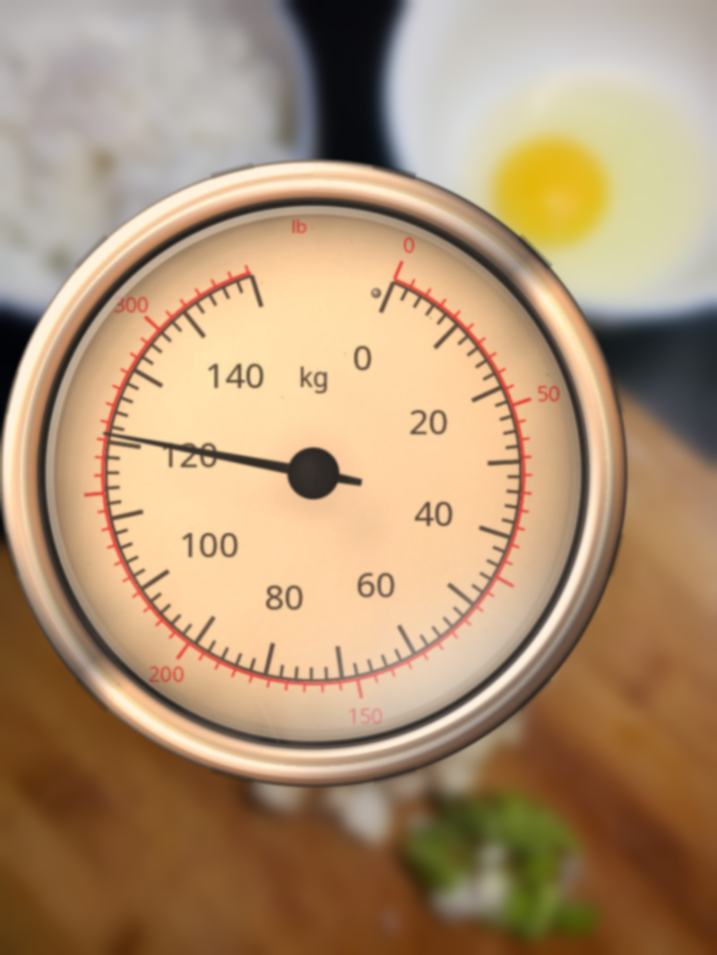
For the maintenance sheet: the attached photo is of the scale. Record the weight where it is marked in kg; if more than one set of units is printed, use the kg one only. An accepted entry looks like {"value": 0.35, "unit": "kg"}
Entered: {"value": 121, "unit": "kg"}
